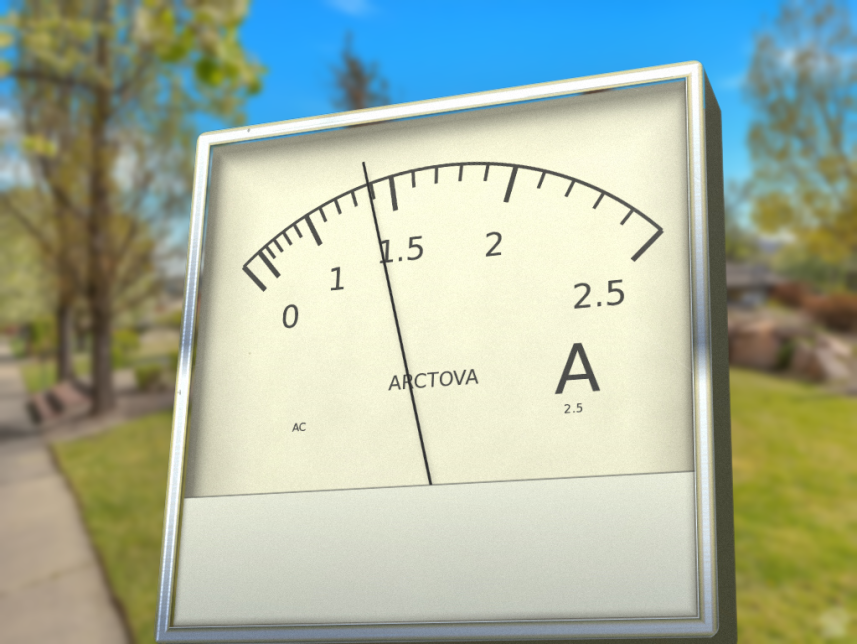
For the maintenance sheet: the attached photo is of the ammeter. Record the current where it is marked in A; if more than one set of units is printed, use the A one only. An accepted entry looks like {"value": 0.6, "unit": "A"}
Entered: {"value": 1.4, "unit": "A"}
